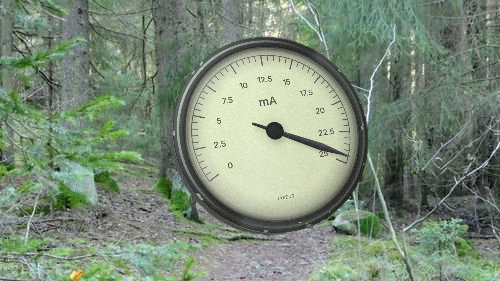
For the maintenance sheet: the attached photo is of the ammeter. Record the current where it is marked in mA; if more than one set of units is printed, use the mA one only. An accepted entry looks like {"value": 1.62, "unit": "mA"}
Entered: {"value": 24.5, "unit": "mA"}
